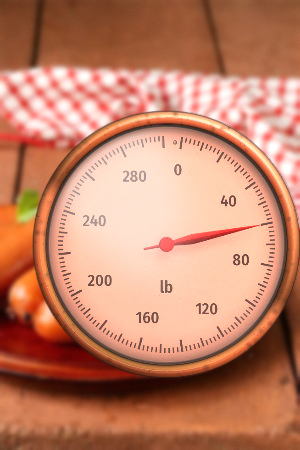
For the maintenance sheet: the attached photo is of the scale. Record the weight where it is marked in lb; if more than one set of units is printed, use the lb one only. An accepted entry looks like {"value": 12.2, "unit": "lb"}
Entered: {"value": 60, "unit": "lb"}
